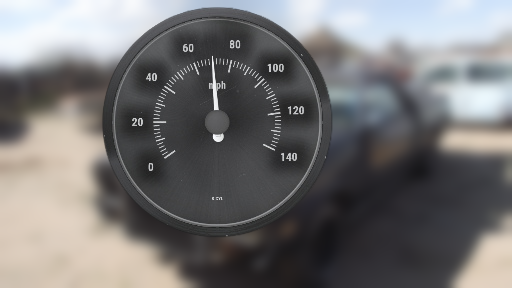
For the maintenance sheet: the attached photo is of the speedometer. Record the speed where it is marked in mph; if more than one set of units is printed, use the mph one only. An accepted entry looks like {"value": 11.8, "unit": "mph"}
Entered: {"value": 70, "unit": "mph"}
